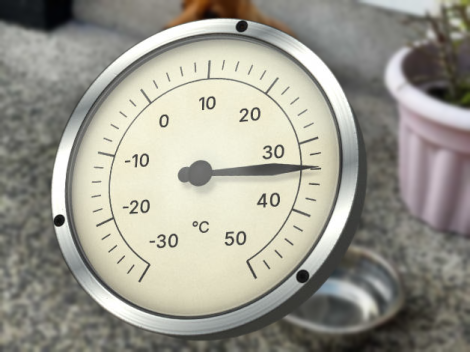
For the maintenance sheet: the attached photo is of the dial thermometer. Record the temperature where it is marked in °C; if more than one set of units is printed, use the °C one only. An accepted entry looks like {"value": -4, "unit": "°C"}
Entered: {"value": 34, "unit": "°C"}
